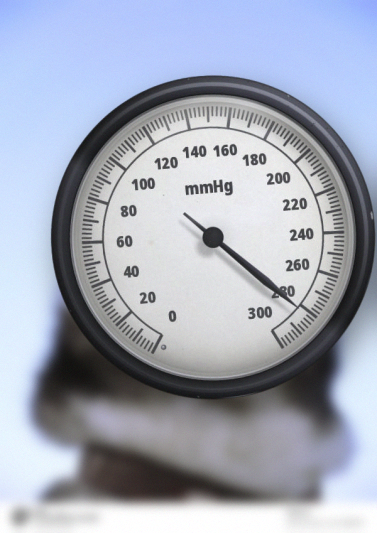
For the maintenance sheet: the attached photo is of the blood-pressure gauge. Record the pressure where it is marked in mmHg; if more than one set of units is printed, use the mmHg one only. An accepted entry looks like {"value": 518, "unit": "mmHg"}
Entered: {"value": 282, "unit": "mmHg"}
